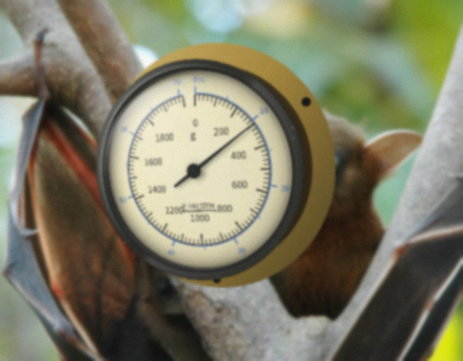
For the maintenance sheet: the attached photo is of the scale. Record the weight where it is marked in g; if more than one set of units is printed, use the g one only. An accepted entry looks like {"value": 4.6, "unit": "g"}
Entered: {"value": 300, "unit": "g"}
